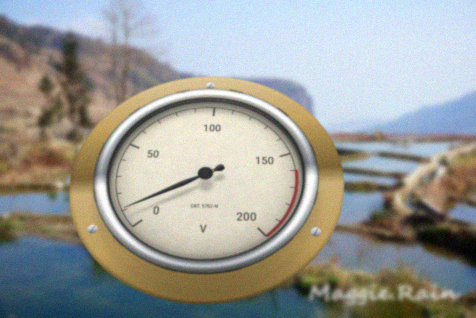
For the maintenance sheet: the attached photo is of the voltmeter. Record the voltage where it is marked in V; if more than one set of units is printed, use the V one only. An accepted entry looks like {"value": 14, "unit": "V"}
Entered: {"value": 10, "unit": "V"}
